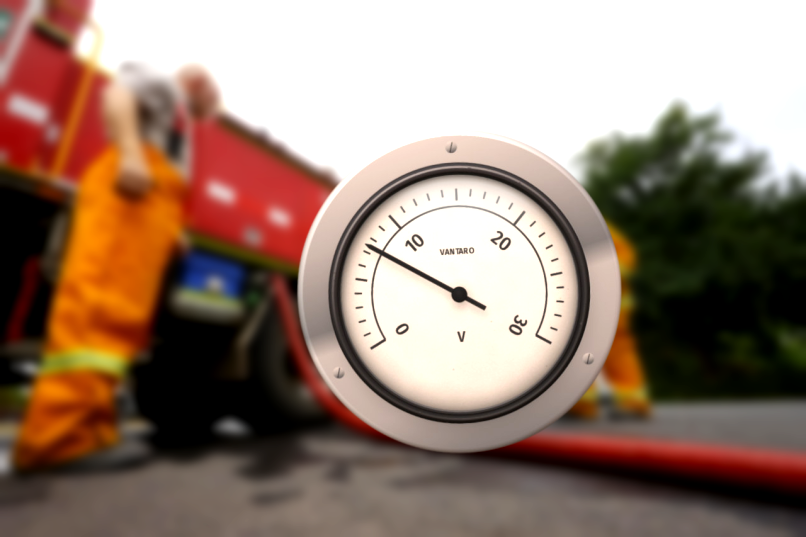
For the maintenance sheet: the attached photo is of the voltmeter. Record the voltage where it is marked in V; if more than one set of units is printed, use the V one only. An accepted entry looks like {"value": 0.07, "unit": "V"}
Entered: {"value": 7.5, "unit": "V"}
